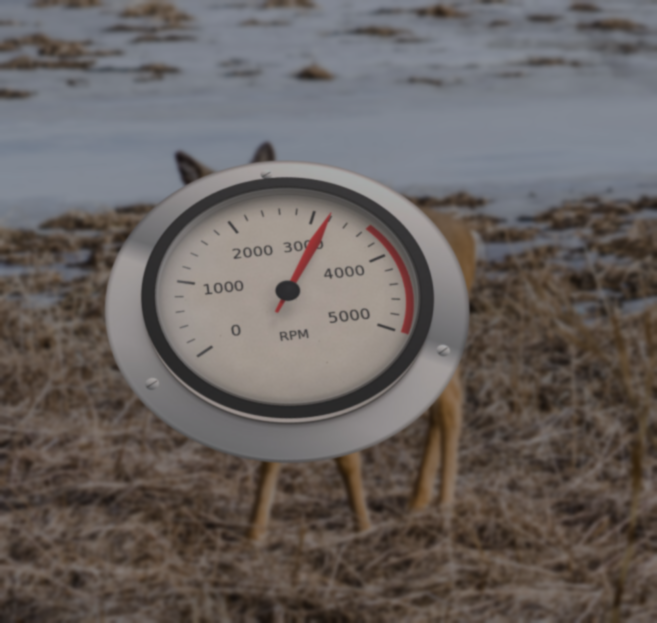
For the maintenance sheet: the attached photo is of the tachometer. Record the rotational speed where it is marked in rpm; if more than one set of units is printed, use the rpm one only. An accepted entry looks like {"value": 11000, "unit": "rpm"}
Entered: {"value": 3200, "unit": "rpm"}
